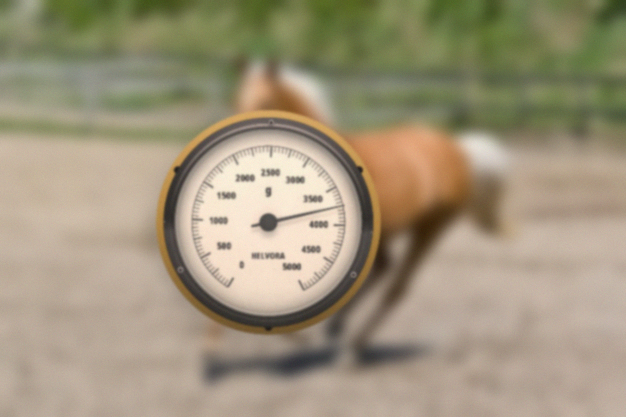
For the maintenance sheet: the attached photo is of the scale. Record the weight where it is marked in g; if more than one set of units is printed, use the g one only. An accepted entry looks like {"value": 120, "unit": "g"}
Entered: {"value": 3750, "unit": "g"}
